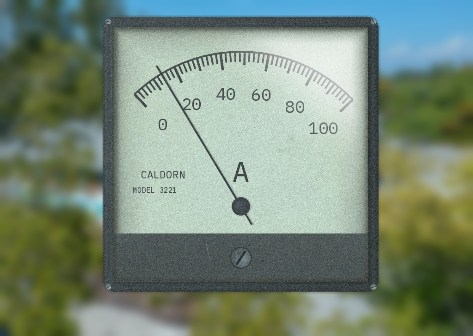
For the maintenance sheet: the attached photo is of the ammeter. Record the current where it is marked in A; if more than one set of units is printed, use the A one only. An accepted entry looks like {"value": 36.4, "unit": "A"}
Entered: {"value": 14, "unit": "A"}
